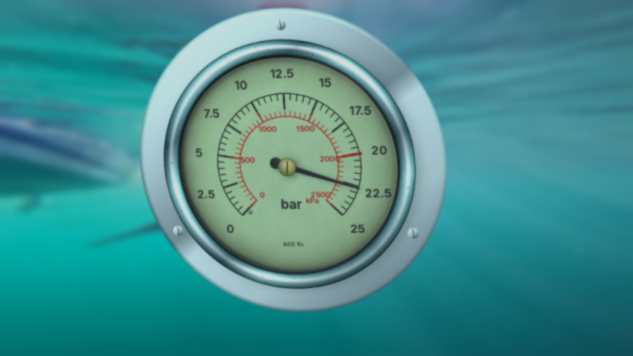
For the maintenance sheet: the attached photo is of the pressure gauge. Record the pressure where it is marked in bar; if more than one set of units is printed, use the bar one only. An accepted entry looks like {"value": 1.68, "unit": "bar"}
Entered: {"value": 22.5, "unit": "bar"}
